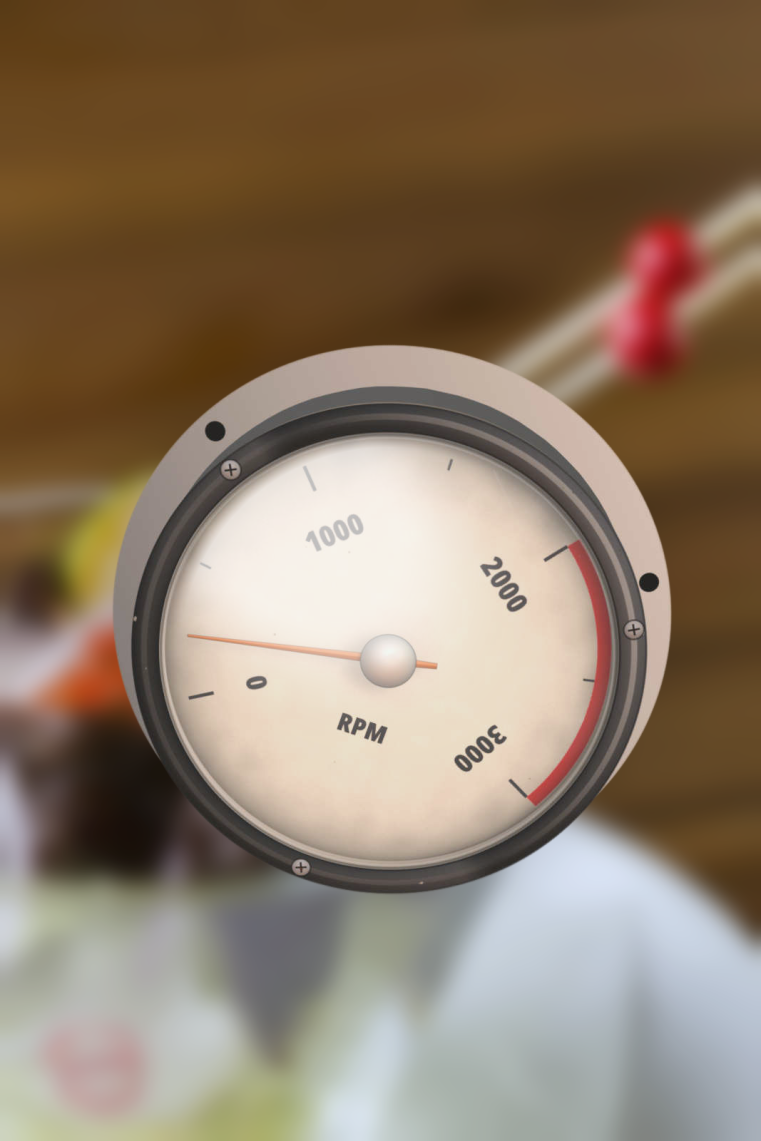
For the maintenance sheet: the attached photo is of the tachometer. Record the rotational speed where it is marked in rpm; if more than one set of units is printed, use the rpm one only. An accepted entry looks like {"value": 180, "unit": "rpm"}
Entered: {"value": 250, "unit": "rpm"}
